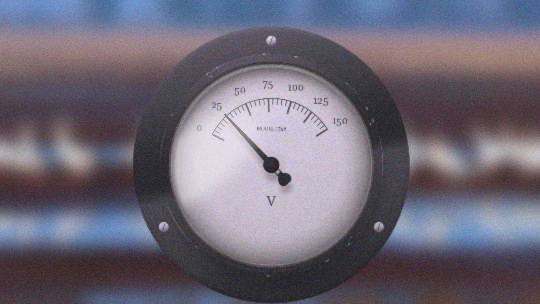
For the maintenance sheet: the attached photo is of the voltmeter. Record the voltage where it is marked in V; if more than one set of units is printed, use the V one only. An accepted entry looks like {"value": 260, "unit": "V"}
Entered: {"value": 25, "unit": "V"}
